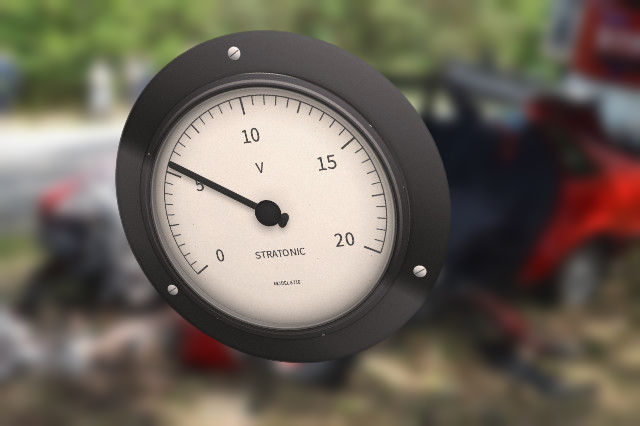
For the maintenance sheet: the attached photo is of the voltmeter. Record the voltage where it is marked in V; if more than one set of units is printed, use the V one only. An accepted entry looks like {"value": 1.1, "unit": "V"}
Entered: {"value": 5.5, "unit": "V"}
